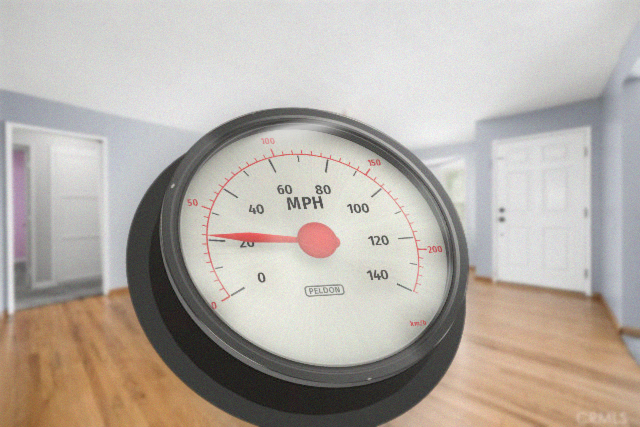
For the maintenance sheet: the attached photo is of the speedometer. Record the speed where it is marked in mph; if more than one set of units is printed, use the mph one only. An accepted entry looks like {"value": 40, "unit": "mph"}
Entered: {"value": 20, "unit": "mph"}
